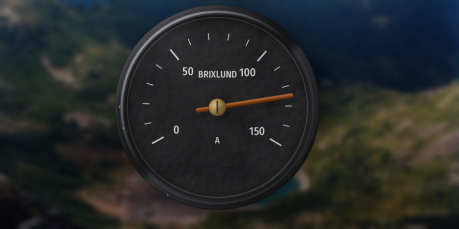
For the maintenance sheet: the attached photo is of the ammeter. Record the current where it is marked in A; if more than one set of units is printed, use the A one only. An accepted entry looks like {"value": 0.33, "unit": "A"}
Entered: {"value": 125, "unit": "A"}
